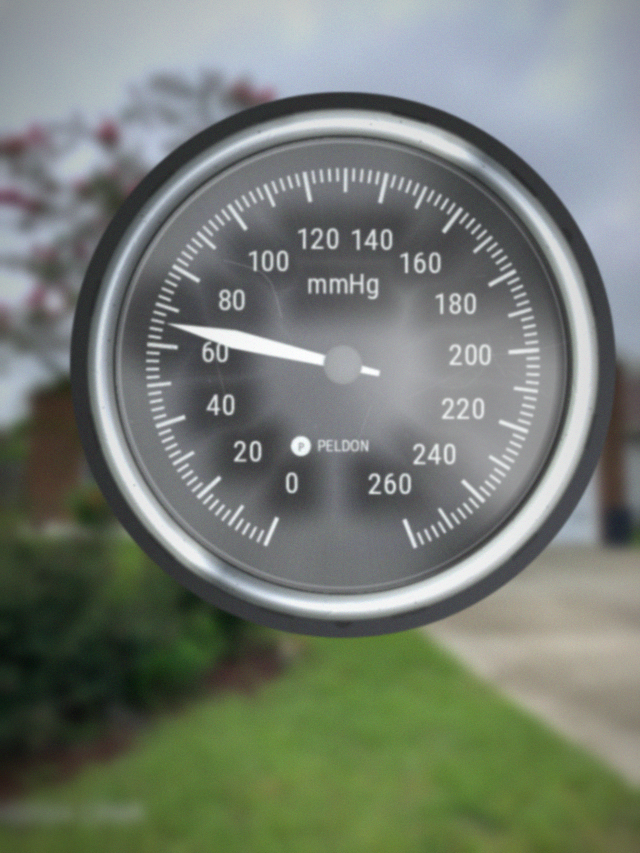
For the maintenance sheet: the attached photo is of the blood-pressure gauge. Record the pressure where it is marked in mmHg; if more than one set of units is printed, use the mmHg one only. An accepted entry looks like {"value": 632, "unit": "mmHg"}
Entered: {"value": 66, "unit": "mmHg"}
